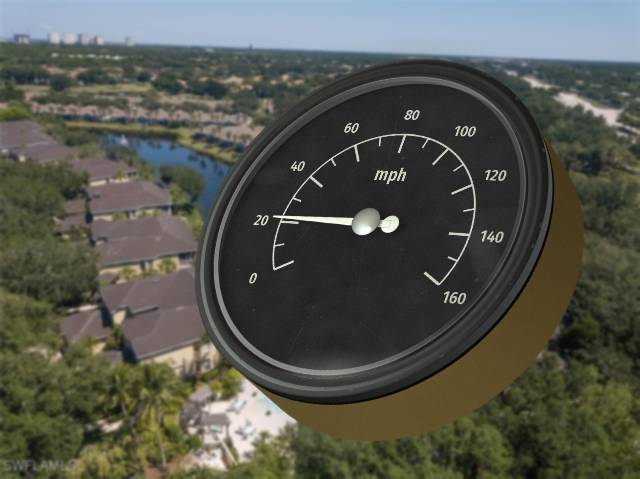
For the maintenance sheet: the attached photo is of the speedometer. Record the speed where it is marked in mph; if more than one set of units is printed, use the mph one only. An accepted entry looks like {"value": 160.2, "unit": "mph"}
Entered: {"value": 20, "unit": "mph"}
